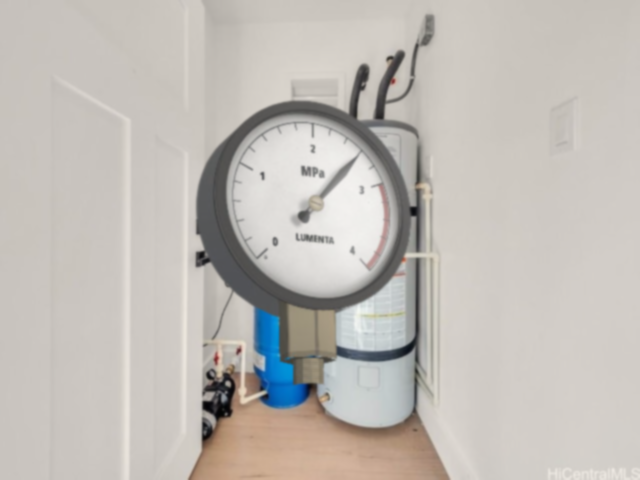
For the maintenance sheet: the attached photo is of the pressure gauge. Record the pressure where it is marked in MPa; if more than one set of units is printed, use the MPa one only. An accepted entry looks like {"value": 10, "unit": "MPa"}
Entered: {"value": 2.6, "unit": "MPa"}
